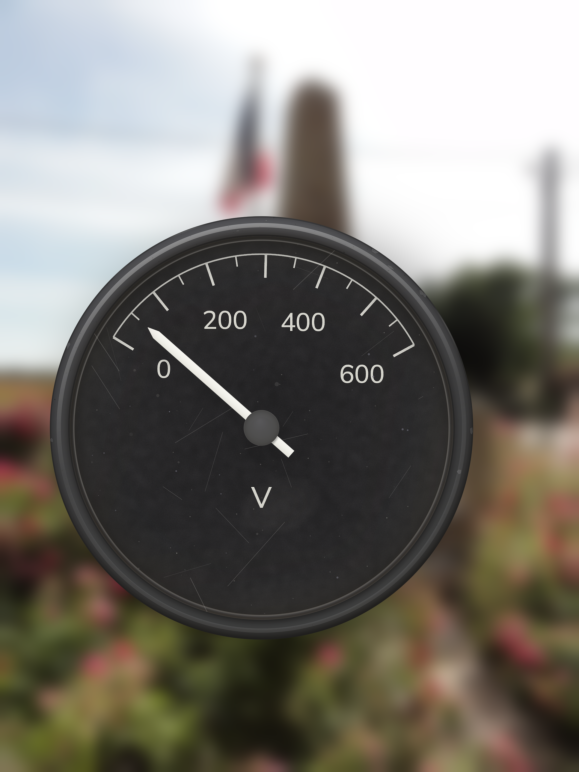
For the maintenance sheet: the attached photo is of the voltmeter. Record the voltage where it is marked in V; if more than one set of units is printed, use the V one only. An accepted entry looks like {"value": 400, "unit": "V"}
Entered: {"value": 50, "unit": "V"}
